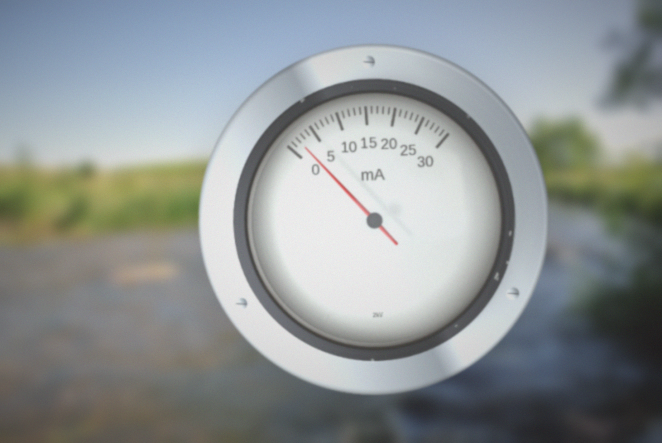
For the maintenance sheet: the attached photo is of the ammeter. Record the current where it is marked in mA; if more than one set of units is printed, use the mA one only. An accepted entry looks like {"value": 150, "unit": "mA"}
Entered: {"value": 2, "unit": "mA"}
